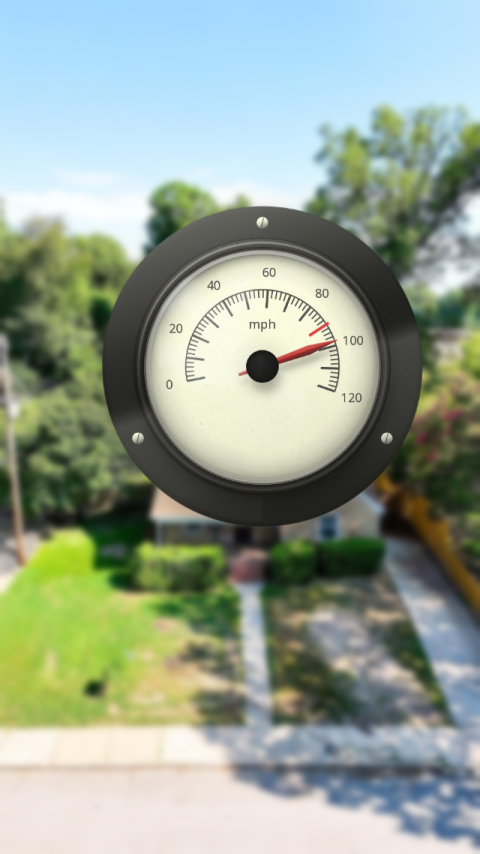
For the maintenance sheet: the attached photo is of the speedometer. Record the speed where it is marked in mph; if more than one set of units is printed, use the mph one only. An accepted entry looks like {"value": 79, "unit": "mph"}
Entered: {"value": 98, "unit": "mph"}
